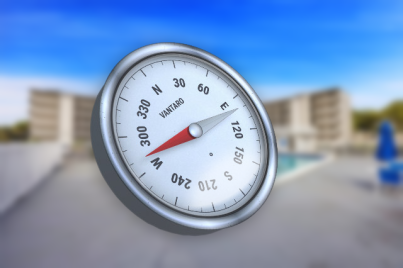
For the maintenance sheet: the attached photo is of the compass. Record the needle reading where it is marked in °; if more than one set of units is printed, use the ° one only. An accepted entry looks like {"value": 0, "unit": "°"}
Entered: {"value": 280, "unit": "°"}
